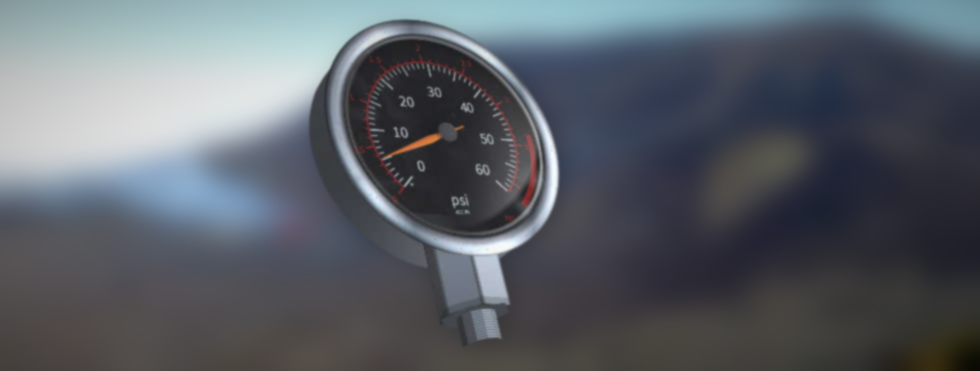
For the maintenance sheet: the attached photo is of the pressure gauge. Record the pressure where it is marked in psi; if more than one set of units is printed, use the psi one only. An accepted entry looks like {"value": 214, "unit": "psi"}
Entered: {"value": 5, "unit": "psi"}
